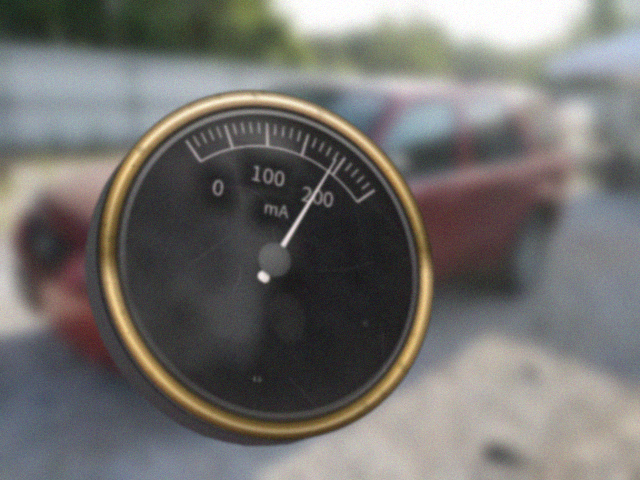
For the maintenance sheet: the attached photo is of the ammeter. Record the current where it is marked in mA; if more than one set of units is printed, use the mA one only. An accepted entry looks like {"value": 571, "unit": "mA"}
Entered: {"value": 190, "unit": "mA"}
